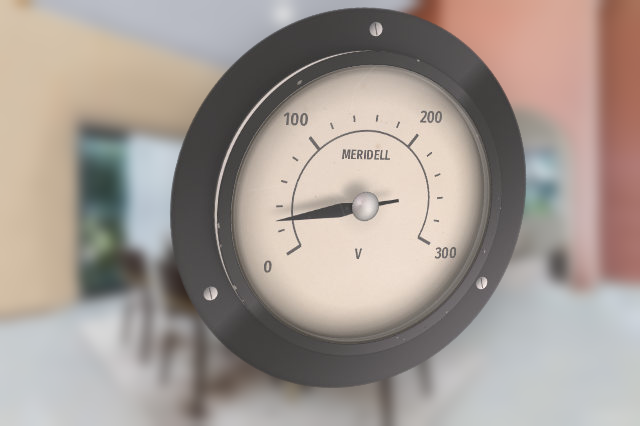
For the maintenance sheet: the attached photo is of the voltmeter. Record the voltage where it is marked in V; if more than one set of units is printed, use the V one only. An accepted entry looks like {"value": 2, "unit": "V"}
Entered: {"value": 30, "unit": "V"}
